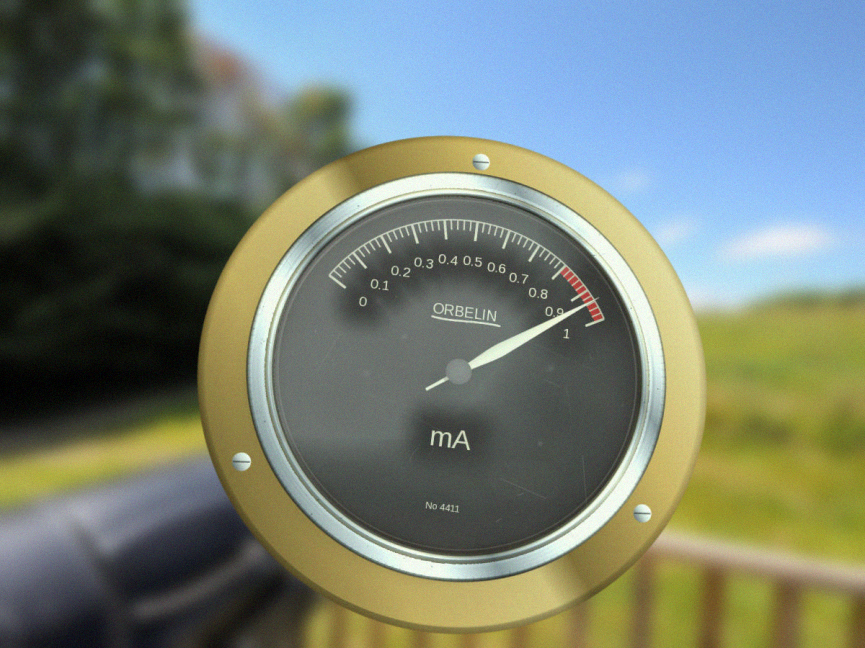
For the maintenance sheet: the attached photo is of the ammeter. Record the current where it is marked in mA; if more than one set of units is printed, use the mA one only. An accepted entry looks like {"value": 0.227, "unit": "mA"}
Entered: {"value": 0.94, "unit": "mA"}
